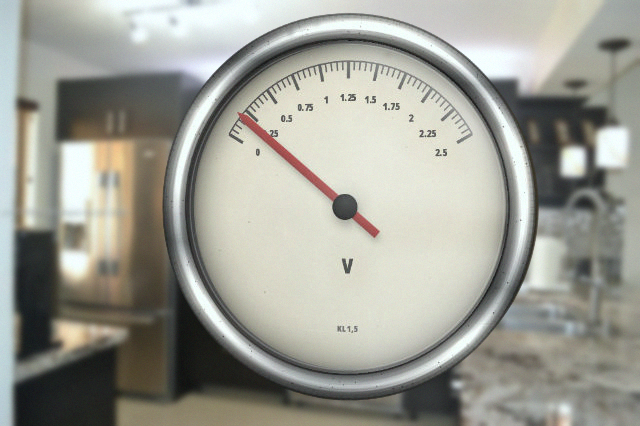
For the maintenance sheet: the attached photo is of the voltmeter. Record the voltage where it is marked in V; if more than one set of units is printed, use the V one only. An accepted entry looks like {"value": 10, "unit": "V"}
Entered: {"value": 0.2, "unit": "V"}
